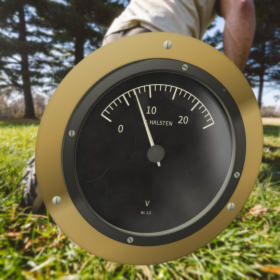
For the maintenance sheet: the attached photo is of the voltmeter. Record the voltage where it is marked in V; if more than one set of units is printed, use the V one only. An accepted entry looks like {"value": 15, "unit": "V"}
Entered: {"value": 7, "unit": "V"}
